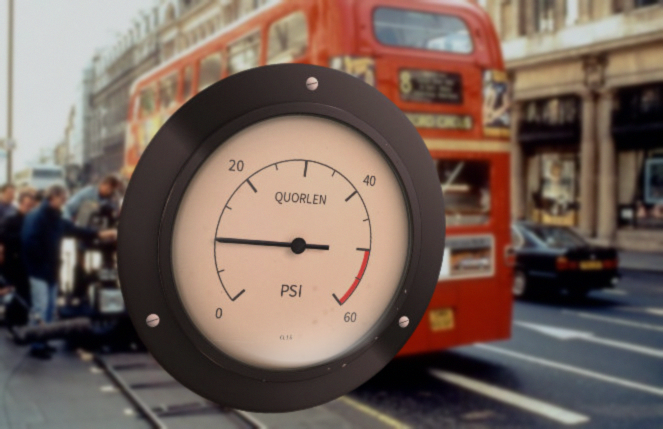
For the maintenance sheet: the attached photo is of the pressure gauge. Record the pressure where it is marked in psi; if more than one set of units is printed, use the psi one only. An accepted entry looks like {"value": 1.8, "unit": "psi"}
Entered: {"value": 10, "unit": "psi"}
